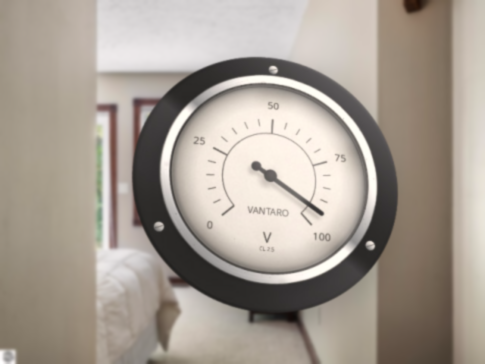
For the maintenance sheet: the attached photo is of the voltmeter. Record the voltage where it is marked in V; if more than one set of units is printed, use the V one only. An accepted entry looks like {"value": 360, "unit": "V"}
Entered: {"value": 95, "unit": "V"}
